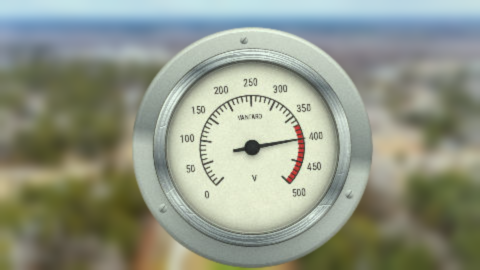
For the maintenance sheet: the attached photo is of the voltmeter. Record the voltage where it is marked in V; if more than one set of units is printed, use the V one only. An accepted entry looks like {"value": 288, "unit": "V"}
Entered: {"value": 400, "unit": "V"}
